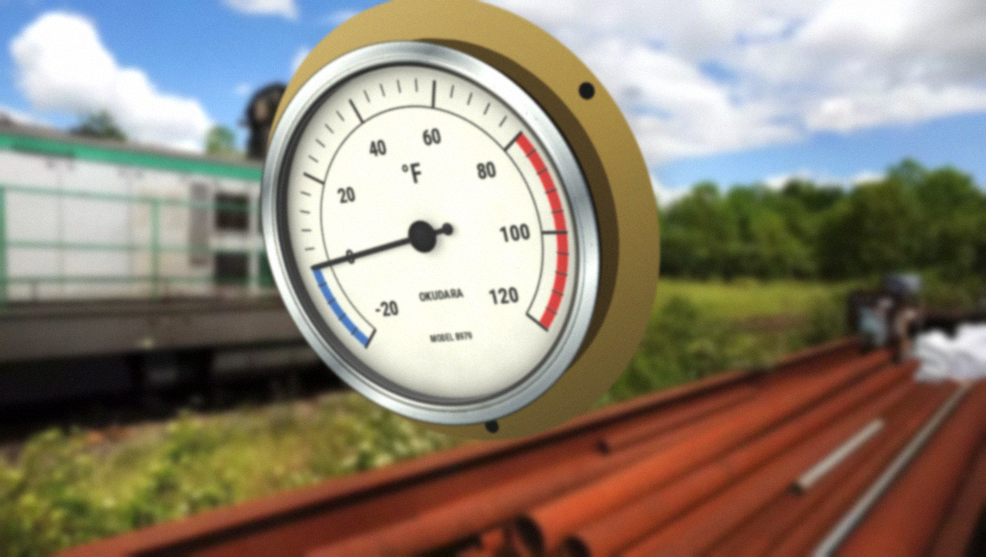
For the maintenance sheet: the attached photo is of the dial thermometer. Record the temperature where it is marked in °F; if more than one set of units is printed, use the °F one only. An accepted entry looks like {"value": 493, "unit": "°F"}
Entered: {"value": 0, "unit": "°F"}
